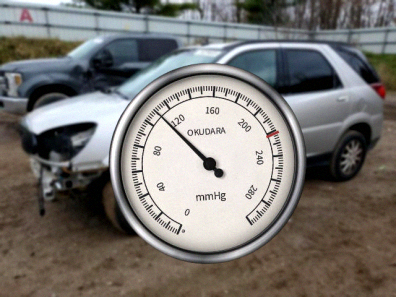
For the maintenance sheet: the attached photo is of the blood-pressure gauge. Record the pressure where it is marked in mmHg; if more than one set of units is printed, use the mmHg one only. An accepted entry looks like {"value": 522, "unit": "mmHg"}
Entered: {"value": 110, "unit": "mmHg"}
